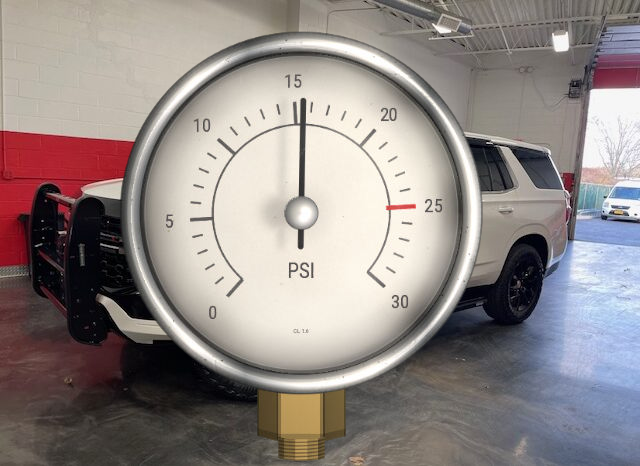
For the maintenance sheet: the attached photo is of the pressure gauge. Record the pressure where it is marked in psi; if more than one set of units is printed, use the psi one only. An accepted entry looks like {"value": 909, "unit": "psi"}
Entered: {"value": 15.5, "unit": "psi"}
